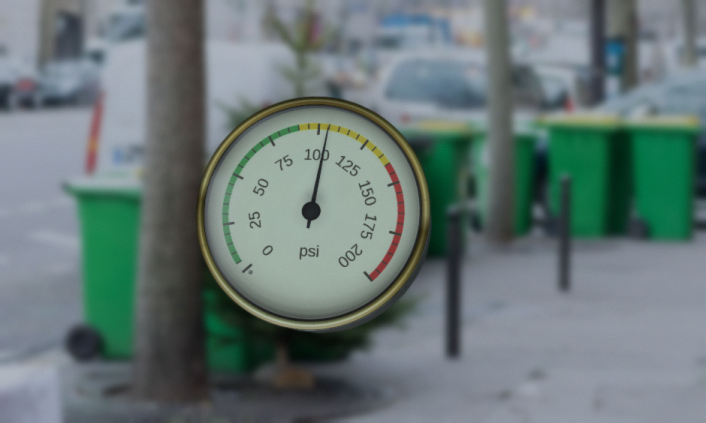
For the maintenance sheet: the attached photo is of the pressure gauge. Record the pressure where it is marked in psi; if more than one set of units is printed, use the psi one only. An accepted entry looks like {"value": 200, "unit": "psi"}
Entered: {"value": 105, "unit": "psi"}
